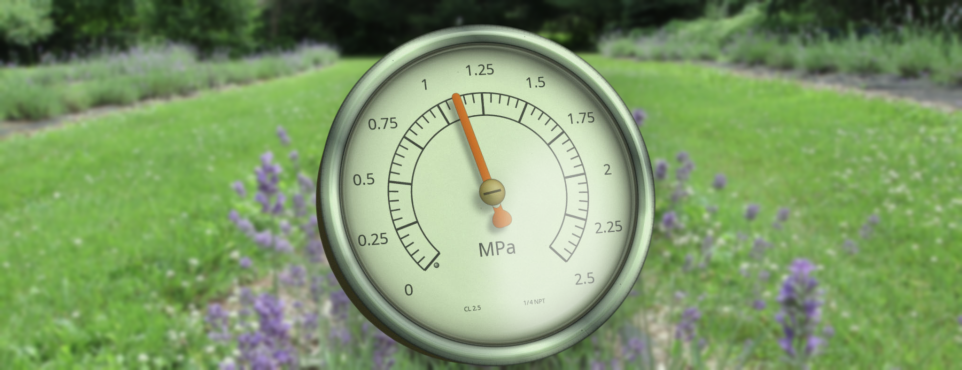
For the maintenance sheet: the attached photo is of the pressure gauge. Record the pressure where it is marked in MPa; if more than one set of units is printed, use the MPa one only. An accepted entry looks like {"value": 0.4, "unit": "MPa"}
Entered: {"value": 1.1, "unit": "MPa"}
